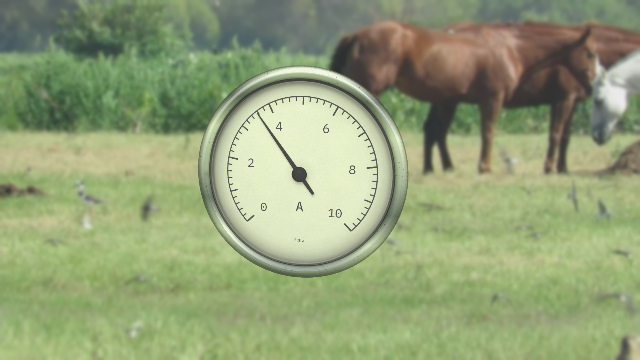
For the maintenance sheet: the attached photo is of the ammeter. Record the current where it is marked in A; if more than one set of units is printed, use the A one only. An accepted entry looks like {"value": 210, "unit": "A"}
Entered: {"value": 3.6, "unit": "A"}
